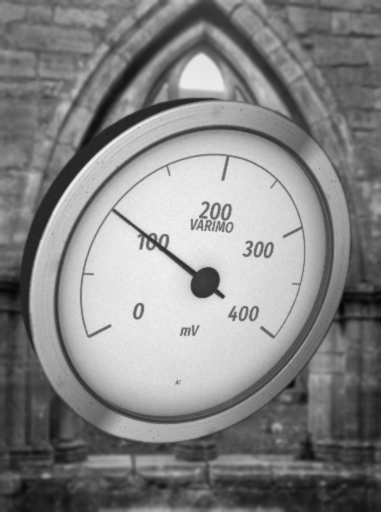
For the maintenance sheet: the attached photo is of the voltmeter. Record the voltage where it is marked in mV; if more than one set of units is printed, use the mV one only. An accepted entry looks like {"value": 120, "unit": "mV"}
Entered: {"value": 100, "unit": "mV"}
